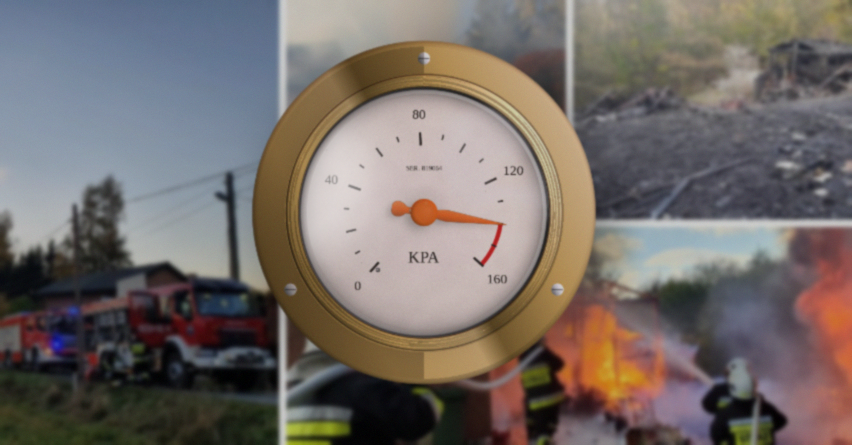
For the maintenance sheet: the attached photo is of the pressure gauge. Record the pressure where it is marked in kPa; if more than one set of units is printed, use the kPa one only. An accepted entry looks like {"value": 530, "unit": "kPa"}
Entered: {"value": 140, "unit": "kPa"}
